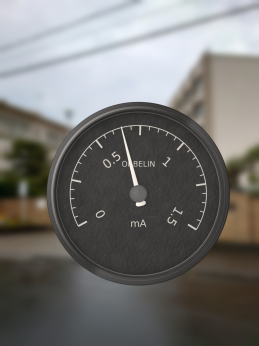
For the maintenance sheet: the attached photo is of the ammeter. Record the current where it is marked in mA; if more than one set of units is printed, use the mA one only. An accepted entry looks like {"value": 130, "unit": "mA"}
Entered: {"value": 0.65, "unit": "mA"}
